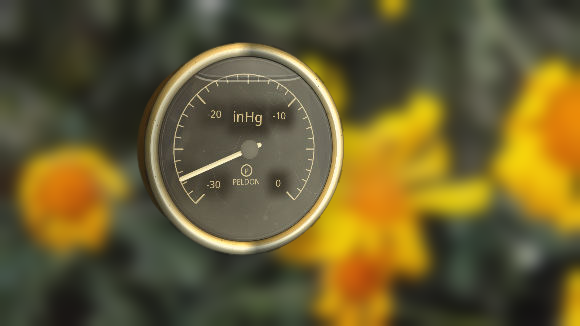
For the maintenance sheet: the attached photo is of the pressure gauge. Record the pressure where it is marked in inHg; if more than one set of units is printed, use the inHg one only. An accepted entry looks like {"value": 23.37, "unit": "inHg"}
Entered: {"value": -27.5, "unit": "inHg"}
